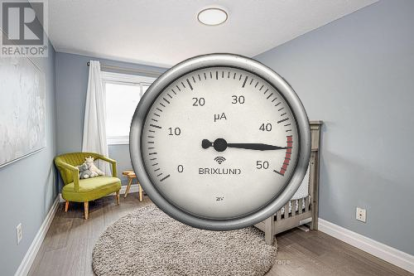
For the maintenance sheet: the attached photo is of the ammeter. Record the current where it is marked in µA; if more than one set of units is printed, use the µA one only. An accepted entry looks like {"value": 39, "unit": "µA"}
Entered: {"value": 45, "unit": "µA"}
